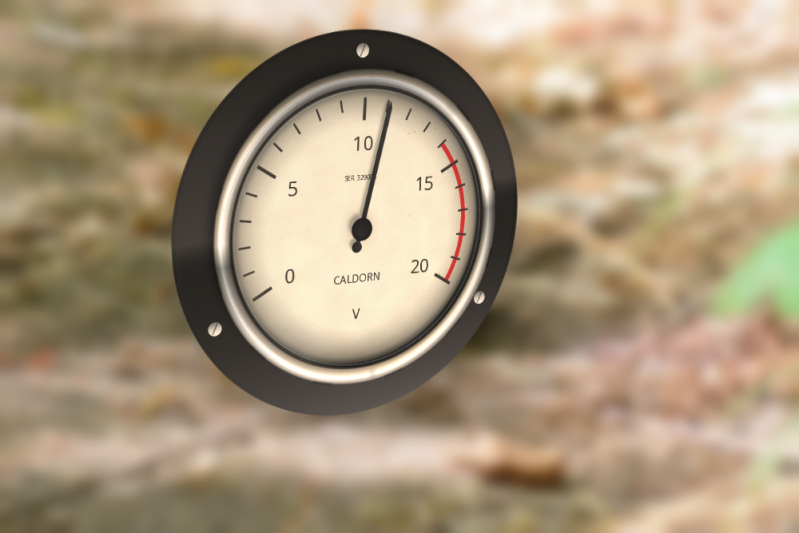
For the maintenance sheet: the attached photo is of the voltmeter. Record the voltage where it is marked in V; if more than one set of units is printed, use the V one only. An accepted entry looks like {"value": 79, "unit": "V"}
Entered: {"value": 11, "unit": "V"}
